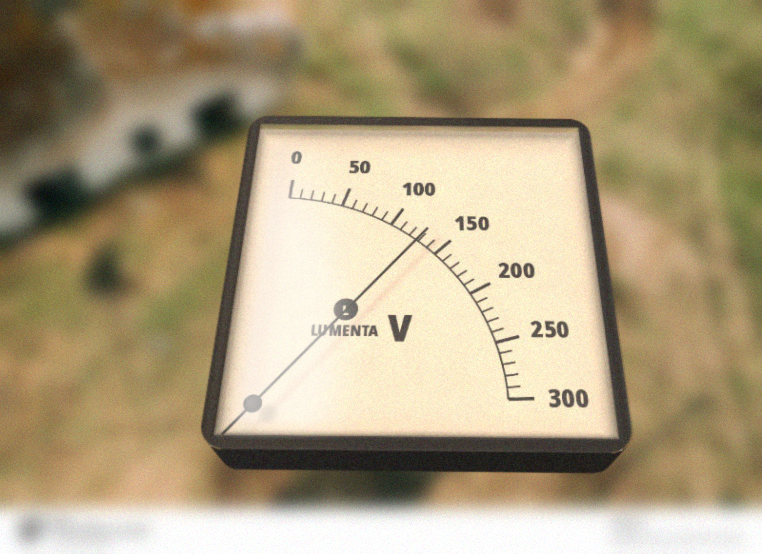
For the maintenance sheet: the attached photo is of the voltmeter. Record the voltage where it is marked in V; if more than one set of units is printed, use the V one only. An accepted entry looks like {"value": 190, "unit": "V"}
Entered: {"value": 130, "unit": "V"}
